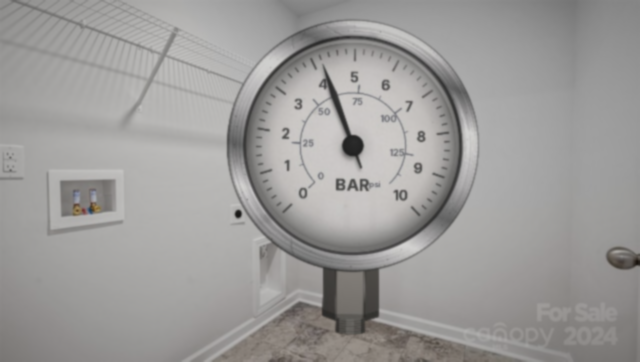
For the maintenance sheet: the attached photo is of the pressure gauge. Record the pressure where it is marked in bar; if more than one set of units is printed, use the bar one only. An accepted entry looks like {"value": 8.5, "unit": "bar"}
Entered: {"value": 4.2, "unit": "bar"}
